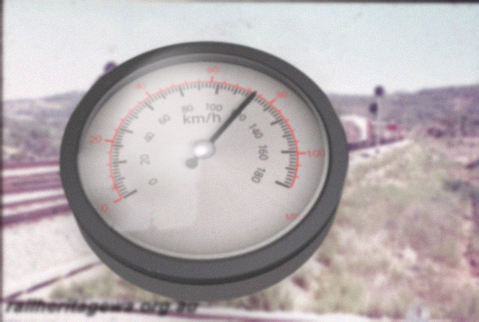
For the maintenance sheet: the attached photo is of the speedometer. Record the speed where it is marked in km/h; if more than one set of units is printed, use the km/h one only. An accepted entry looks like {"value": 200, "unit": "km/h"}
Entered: {"value": 120, "unit": "km/h"}
